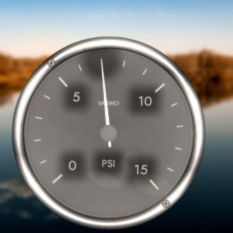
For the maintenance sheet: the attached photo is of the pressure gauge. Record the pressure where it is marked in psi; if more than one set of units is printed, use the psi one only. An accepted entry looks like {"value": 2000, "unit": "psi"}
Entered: {"value": 7, "unit": "psi"}
